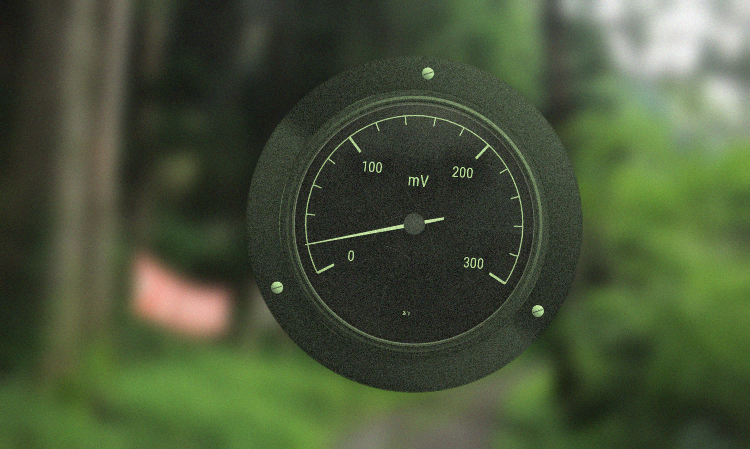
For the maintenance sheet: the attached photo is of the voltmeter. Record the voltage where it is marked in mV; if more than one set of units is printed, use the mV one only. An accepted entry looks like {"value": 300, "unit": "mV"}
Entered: {"value": 20, "unit": "mV"}
